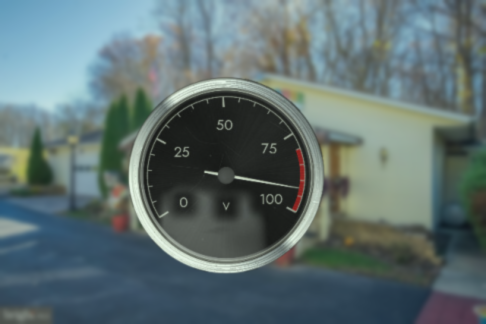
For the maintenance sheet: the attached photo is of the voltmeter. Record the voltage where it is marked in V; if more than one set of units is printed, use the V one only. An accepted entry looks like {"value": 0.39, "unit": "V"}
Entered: {"value": 92.5, "unit": "V"}
